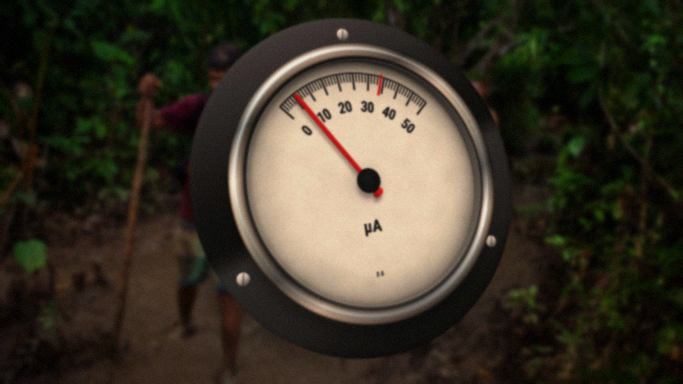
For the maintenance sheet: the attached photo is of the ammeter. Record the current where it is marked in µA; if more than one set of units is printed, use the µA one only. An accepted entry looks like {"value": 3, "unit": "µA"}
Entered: {"value": 5, "unit": "µA"}
